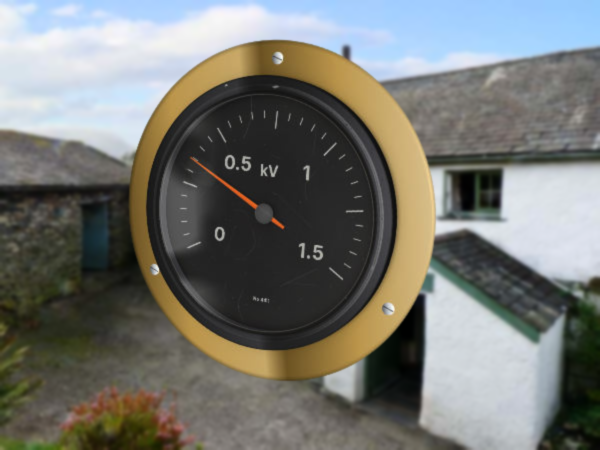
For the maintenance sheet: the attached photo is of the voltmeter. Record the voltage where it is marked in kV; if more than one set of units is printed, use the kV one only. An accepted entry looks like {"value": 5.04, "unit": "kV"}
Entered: {"value": 0.35, "unit": "kV"}
